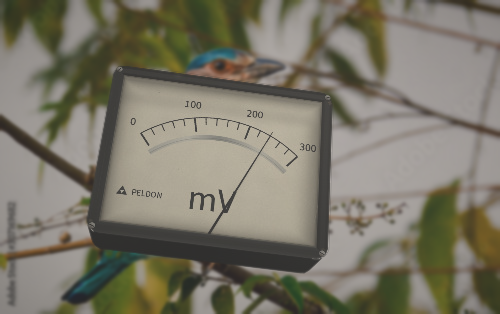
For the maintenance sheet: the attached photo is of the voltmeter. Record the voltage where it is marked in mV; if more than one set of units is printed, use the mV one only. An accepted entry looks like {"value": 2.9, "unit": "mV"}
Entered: {"value": 240, "unit": "mV"}
